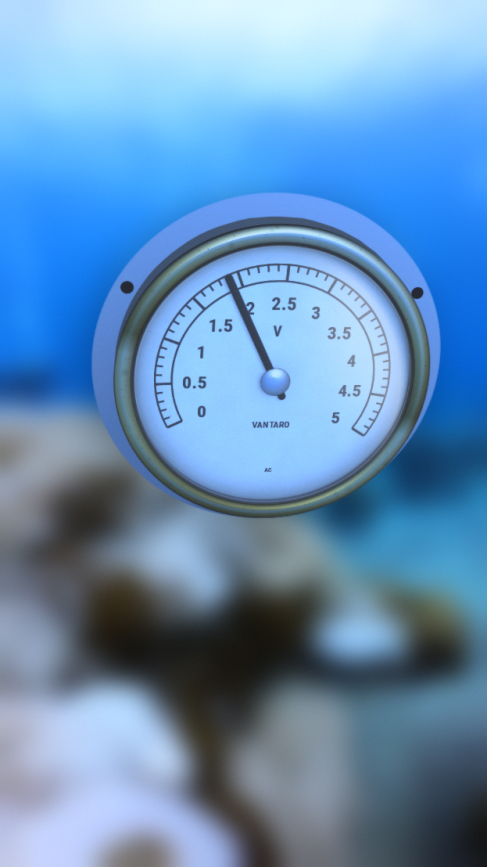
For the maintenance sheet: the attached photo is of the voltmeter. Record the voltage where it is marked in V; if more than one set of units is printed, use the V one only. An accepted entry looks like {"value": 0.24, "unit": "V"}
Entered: {"value": 1.9, "unit": "V"}
